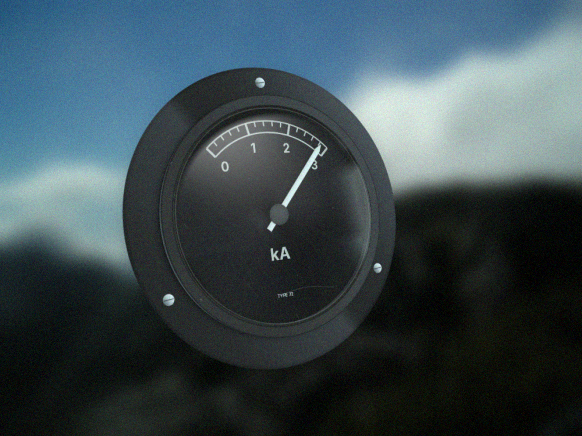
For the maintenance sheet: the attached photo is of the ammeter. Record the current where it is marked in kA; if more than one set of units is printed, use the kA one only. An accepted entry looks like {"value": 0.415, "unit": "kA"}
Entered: {"value": 2.8, "unit": "kA"}
